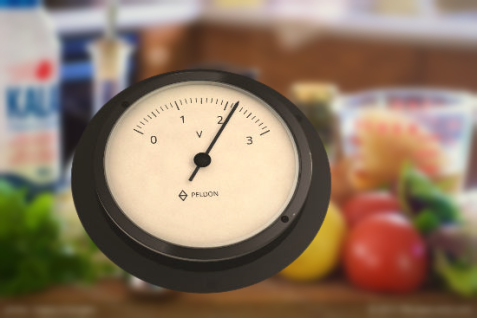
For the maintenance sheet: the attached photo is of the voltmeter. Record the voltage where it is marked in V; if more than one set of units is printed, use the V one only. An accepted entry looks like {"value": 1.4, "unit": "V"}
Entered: {"value": 2.2, "unit": "V"}
